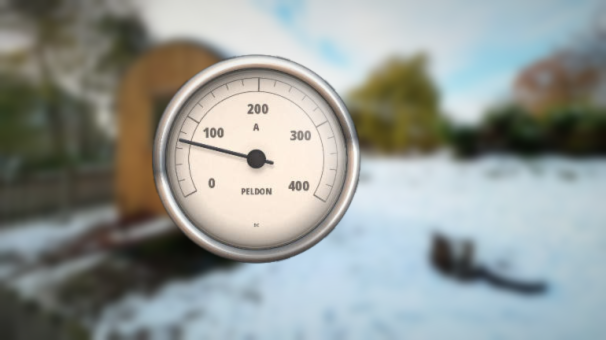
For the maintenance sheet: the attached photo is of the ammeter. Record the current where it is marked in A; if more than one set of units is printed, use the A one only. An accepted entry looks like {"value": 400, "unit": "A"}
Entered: {"value": 70, "unit": "A"}
